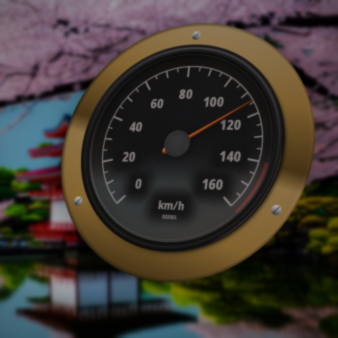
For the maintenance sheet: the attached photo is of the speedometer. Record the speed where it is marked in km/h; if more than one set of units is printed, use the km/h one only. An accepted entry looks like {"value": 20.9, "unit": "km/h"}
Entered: {"value": 115, "unit": "km/h"}
